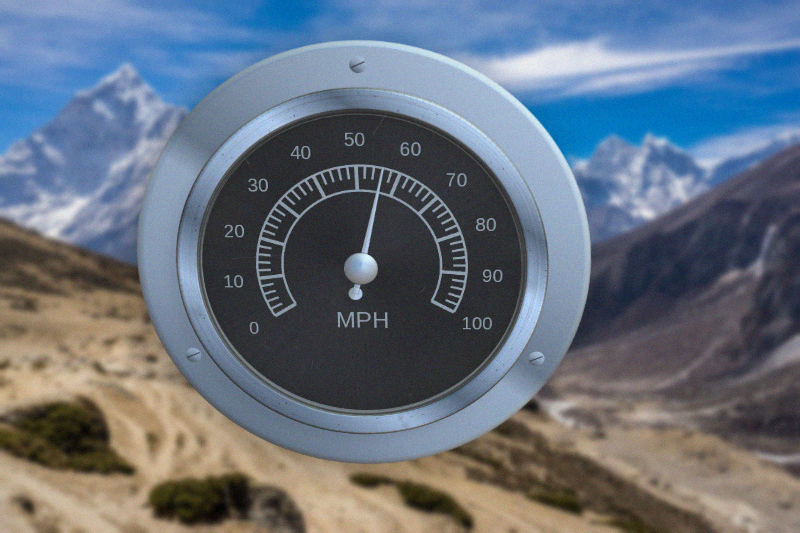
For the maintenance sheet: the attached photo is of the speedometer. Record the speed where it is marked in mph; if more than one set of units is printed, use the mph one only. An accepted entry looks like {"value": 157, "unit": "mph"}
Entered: {"value": 56, "unit": "mph"}
